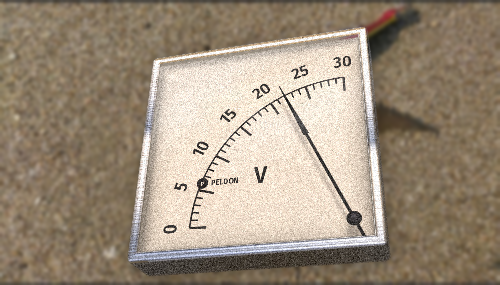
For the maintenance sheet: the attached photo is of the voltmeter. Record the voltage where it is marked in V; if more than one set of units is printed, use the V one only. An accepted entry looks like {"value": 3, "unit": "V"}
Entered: {"value": 22, "unit": "V"}
